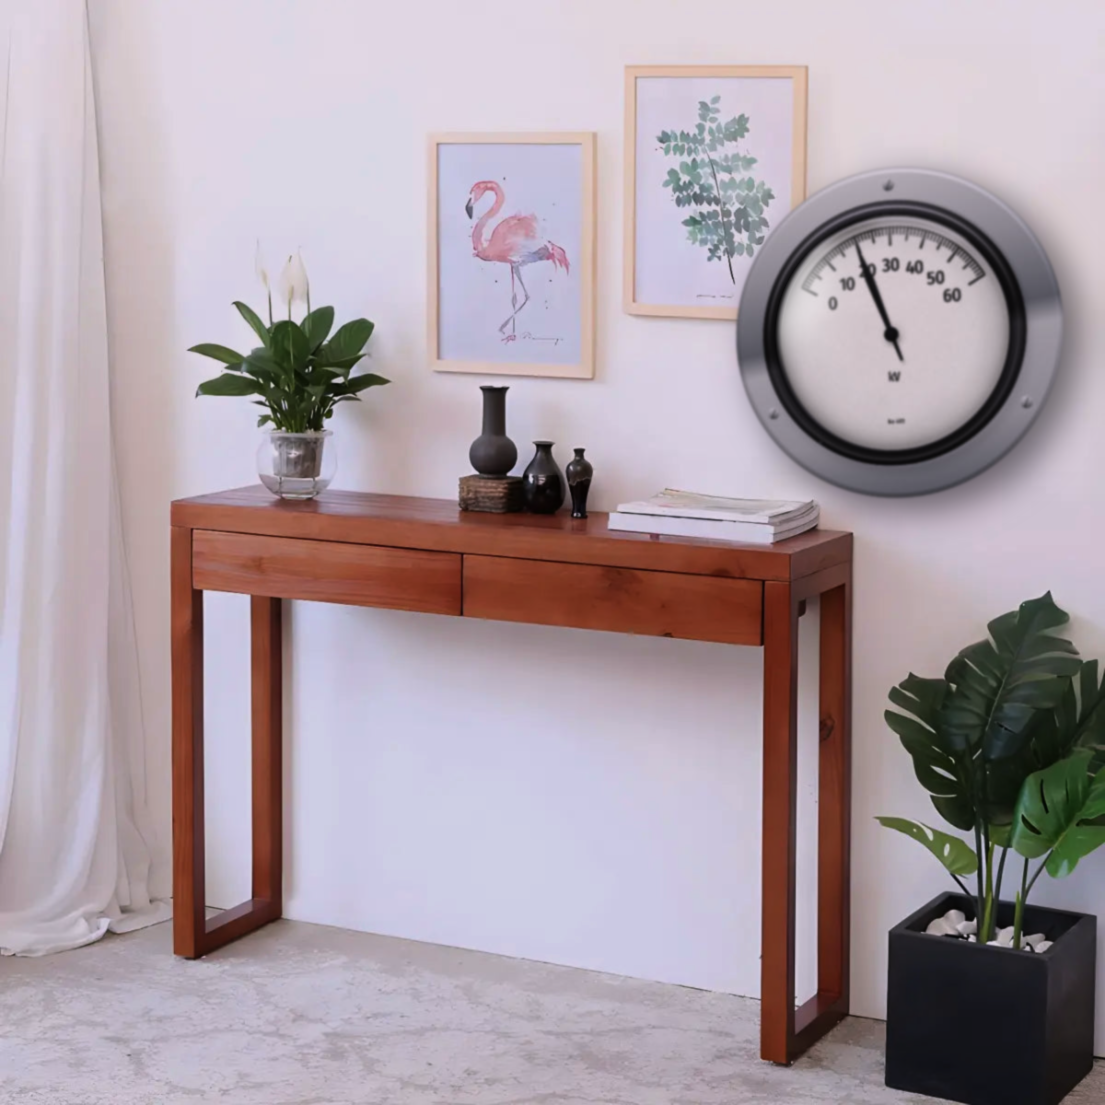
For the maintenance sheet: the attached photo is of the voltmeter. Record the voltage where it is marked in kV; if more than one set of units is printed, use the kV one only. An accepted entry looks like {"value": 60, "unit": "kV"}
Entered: {"value": 20, "unit": "kV"}
